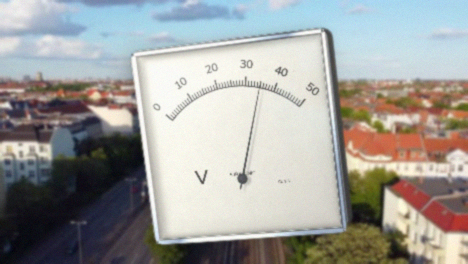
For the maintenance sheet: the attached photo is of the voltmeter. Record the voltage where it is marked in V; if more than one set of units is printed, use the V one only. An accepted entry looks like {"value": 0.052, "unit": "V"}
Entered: {"value": 35, "unit": "V"}
